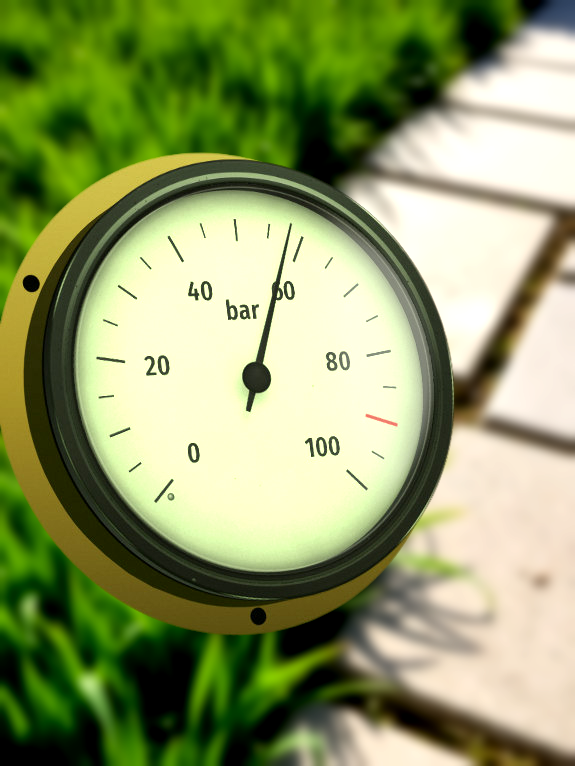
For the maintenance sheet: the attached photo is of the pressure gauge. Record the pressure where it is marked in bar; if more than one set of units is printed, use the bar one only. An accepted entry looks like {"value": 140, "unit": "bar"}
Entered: {"value": 57.5, "unit": "bar"}
